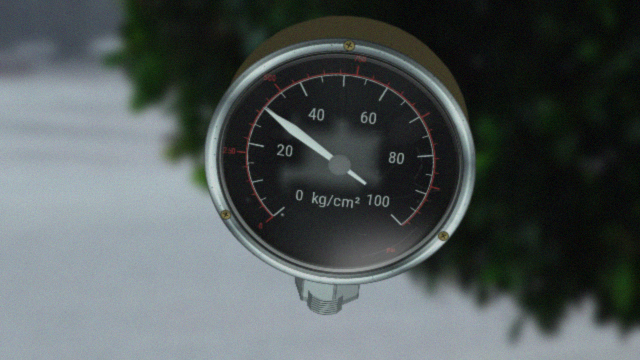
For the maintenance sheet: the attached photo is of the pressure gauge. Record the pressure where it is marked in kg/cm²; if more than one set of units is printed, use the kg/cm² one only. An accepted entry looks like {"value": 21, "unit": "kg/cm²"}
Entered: {"value": 30, "unit": "kg/cm²"}
